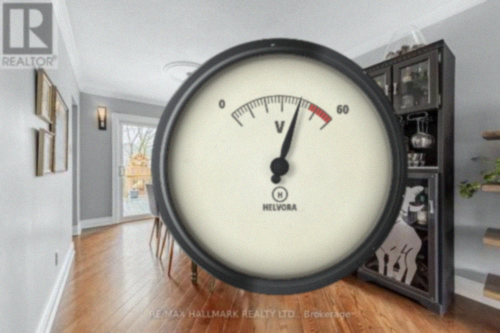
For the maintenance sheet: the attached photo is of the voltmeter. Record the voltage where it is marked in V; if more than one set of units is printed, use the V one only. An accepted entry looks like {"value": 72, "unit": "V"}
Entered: {"value": 40, "unit": "V"}
